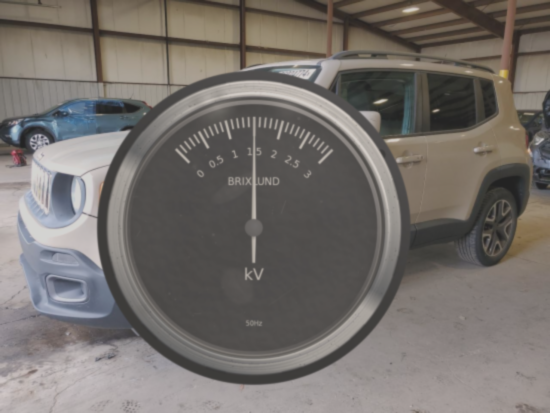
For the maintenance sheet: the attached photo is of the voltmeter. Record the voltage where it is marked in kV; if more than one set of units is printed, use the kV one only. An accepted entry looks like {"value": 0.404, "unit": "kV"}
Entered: {"value": 1.5, "unit": "kV"}
